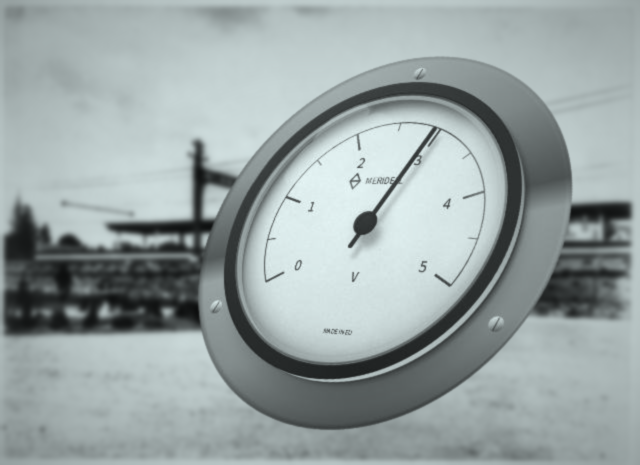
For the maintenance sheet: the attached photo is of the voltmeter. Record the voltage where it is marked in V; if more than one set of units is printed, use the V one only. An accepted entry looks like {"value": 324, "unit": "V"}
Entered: {"value": 3, "unit": "V"}
